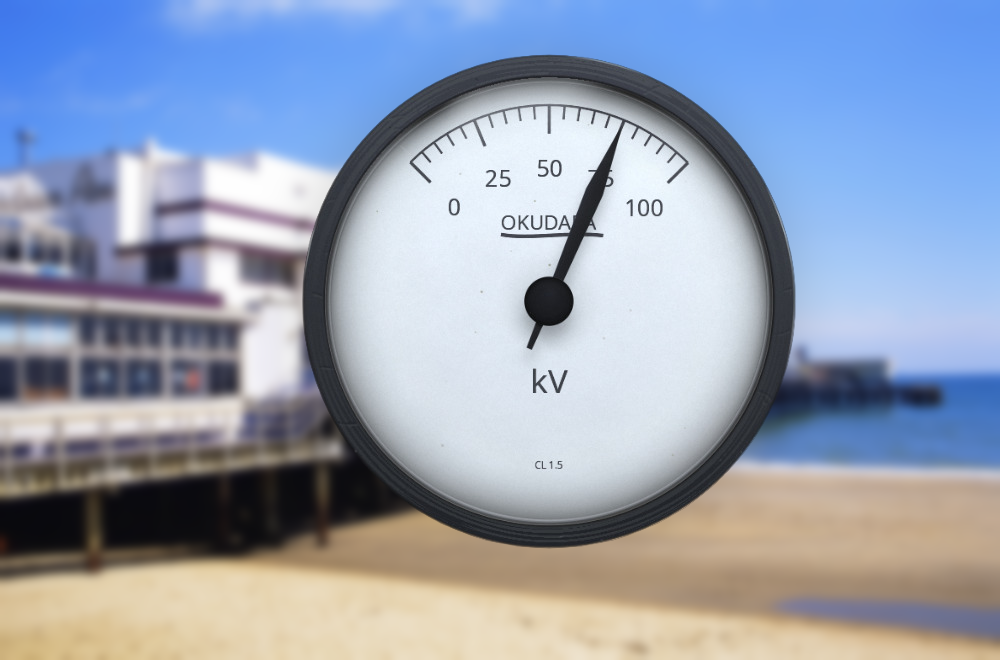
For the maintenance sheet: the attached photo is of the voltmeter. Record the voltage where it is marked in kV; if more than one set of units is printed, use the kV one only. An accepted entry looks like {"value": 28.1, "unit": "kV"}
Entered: {"value": 75, "unit": "kV"}
